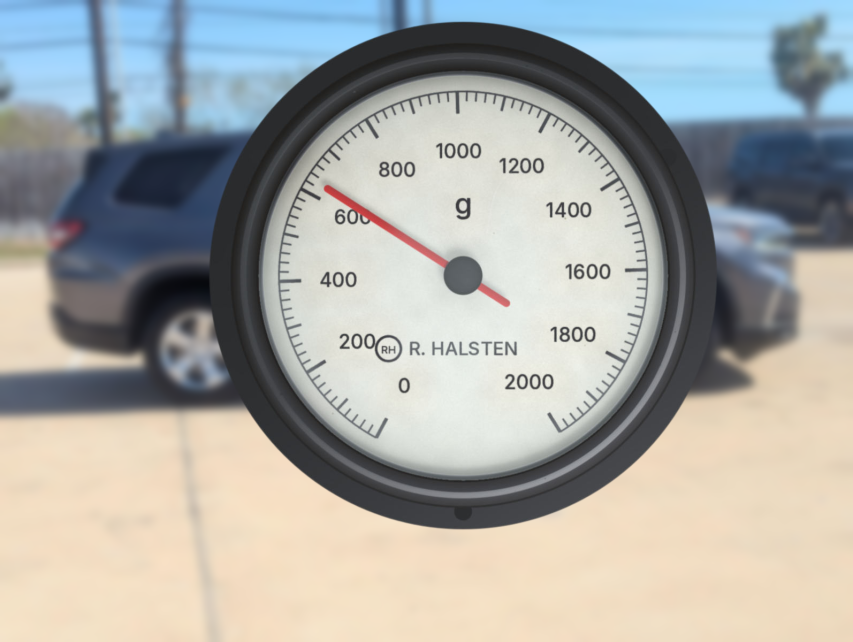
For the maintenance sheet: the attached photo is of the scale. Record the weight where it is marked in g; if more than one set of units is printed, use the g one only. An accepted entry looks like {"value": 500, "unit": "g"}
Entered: {"value": 630, "unit": "g"}
